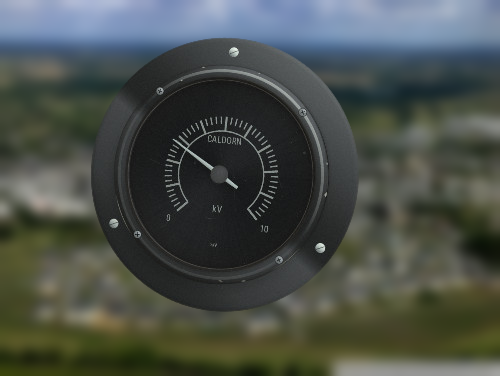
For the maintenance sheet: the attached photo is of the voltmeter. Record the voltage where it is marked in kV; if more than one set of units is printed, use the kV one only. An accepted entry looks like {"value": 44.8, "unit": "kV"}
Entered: {"value": 2.8, "unit": "kV"}
